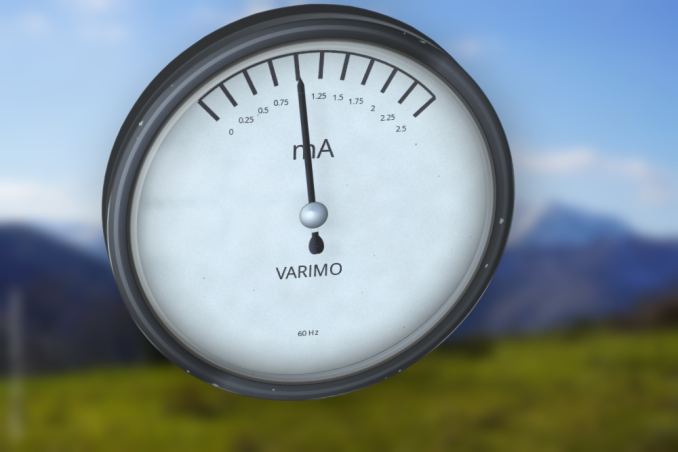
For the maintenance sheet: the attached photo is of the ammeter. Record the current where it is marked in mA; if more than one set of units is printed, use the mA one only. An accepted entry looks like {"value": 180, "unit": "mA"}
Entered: {"value": 1, "unit": "mA"}
